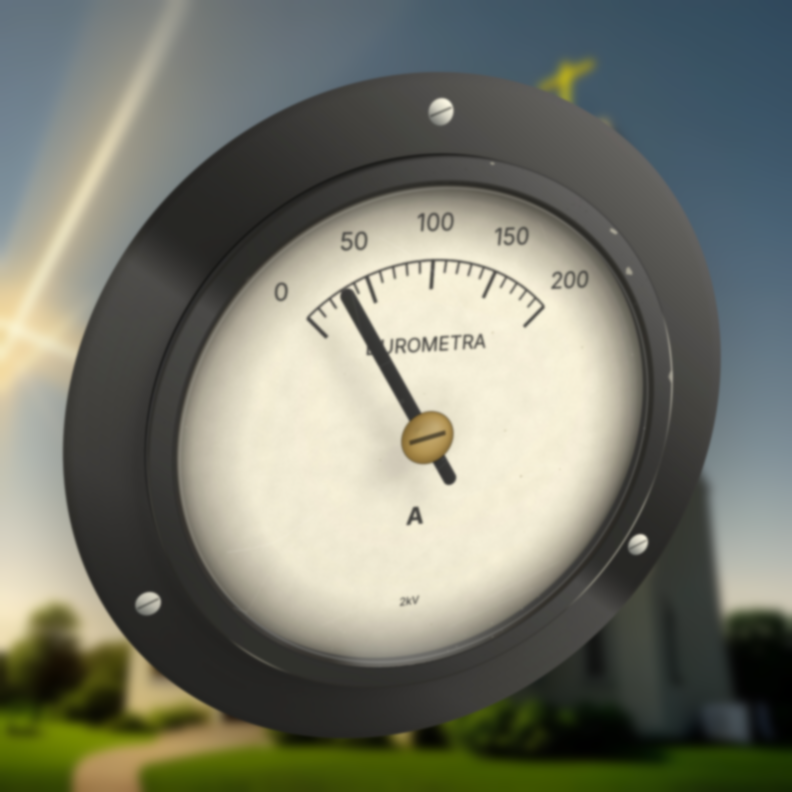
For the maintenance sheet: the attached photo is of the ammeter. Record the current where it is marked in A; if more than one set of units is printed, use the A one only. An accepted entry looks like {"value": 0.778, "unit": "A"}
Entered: {"value": 30, "unit": "A"}
